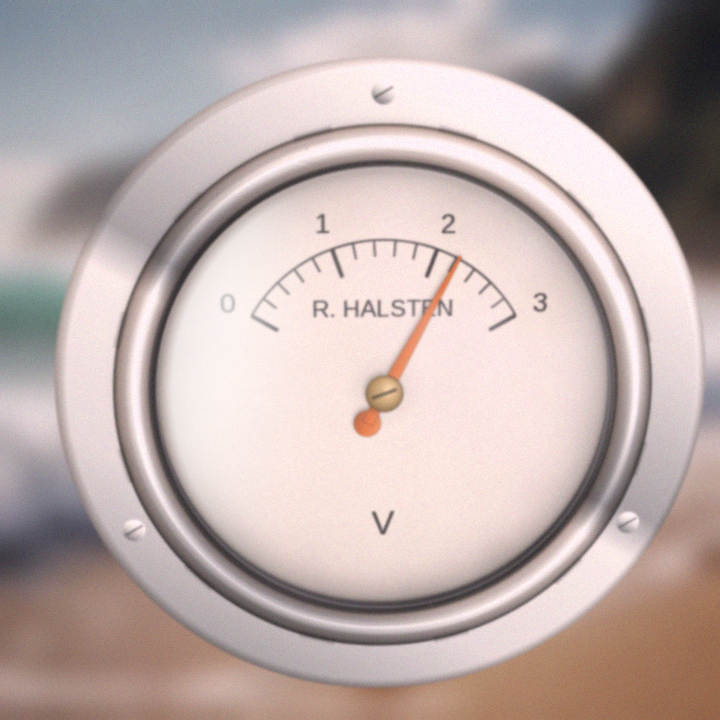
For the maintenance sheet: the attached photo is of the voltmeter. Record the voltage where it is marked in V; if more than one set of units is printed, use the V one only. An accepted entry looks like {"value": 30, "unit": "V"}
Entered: {"value": 2.2, "unit": "V"}
